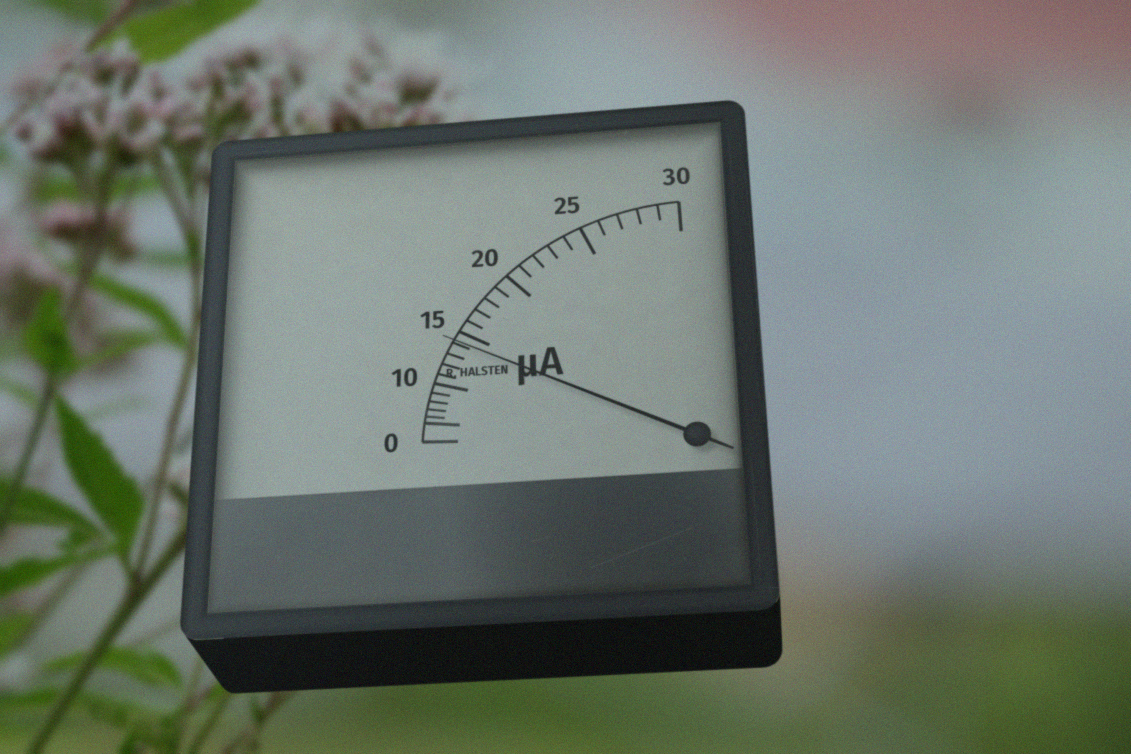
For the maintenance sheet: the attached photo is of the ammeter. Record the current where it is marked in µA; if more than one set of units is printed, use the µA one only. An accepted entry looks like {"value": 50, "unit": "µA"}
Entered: {"value": 14, "unit": "µA"}
